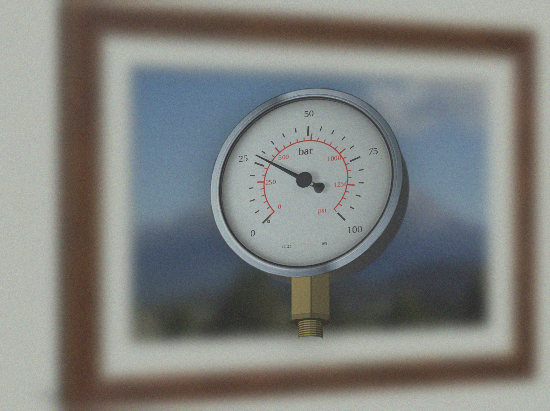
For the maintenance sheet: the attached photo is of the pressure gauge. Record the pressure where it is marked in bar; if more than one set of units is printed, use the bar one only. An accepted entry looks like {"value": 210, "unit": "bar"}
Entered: {"value": 27.5, "unit": "bar"}
